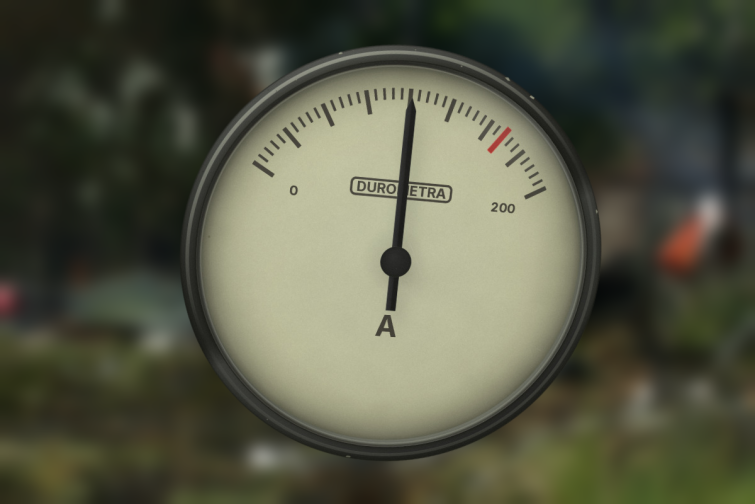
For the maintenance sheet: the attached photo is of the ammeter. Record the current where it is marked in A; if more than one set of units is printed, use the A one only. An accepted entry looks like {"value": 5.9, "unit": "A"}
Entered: {"value": 100, "unit": "A"}
